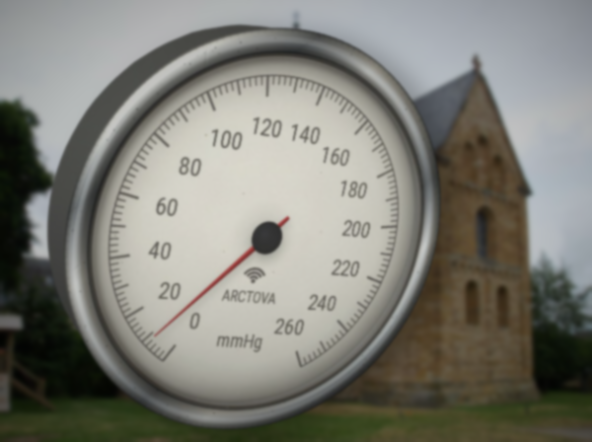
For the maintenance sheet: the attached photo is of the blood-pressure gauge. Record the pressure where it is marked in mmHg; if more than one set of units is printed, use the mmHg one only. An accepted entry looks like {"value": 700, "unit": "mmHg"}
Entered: {"value": 10, "unit": "mmHg"}
